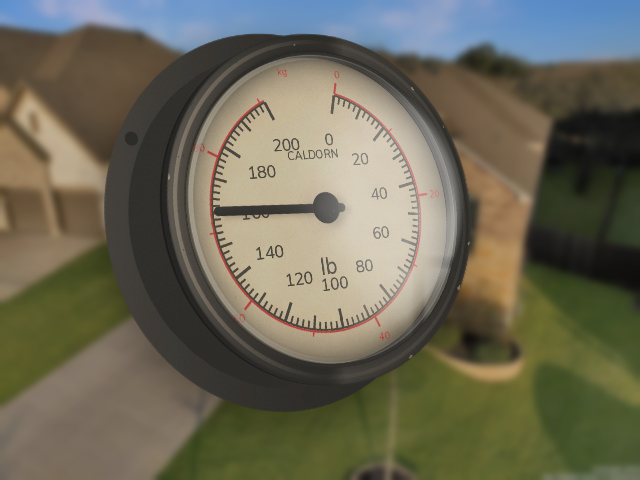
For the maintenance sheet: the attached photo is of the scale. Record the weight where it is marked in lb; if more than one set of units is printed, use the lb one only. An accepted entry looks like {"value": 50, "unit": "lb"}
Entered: {"value": 160, "unit": "lb"}
